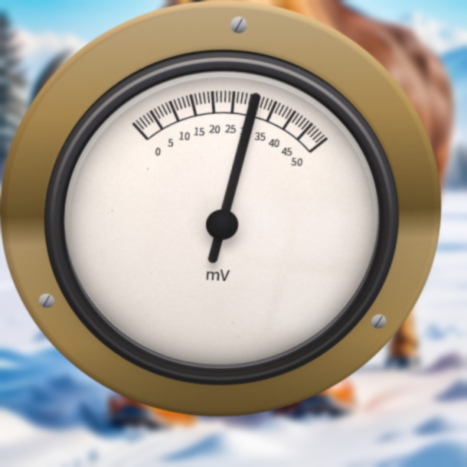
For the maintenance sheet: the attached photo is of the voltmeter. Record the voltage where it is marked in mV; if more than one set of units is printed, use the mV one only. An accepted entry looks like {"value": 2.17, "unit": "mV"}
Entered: {"value": 30, "unit": "mV"}
